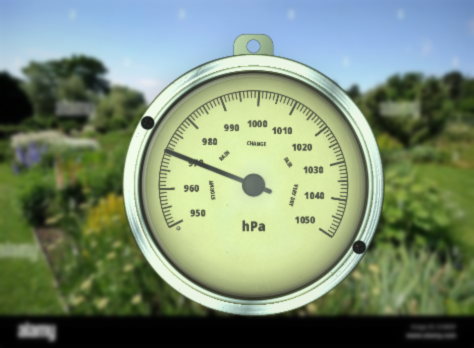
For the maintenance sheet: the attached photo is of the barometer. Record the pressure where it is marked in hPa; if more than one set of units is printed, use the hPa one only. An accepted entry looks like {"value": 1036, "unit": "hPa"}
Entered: {"value": 970, "unit": "hPa"}
